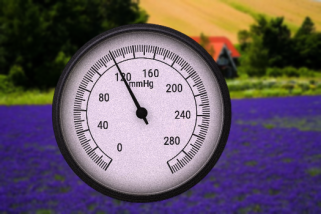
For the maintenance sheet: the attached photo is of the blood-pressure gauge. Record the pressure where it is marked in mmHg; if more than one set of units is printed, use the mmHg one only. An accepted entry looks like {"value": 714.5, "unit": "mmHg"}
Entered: {"value": 120, "unit": "mmHg"}
